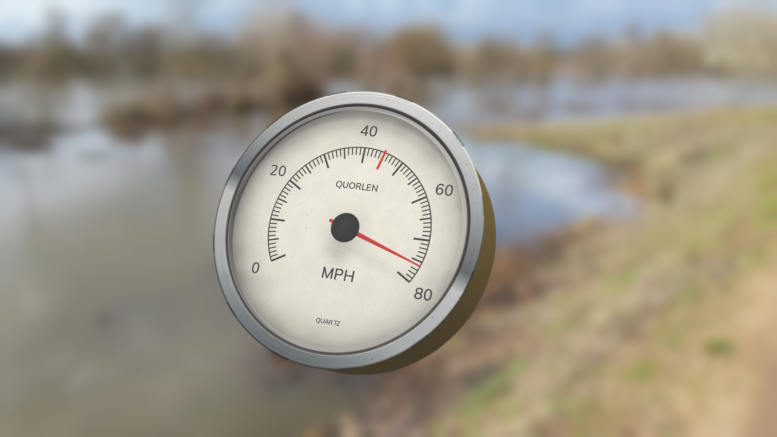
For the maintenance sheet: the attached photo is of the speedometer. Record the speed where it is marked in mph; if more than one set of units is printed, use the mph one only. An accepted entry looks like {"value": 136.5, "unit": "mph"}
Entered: {"value": 76, "unit": "mph"}
